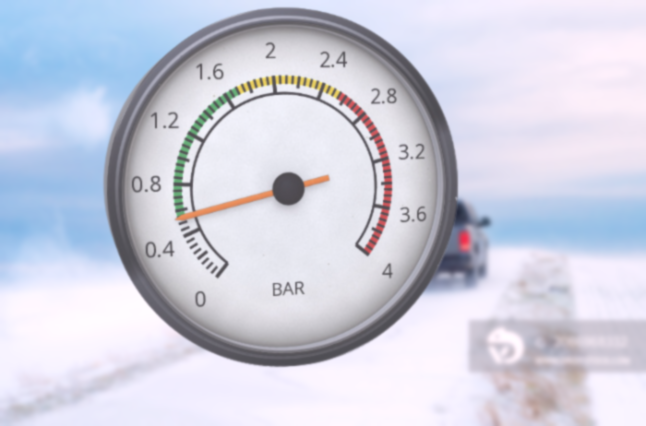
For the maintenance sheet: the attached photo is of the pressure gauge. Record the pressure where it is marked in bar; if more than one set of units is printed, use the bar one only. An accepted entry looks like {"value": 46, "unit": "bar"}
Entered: {"value": 0.55, "unit": "bar"}
